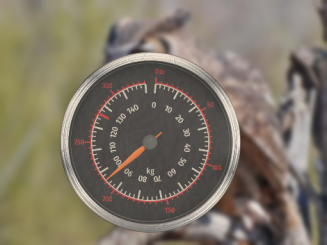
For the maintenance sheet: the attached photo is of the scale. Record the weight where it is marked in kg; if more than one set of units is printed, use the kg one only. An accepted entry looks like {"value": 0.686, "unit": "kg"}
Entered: {"value": 96, "unit": "kg"}
